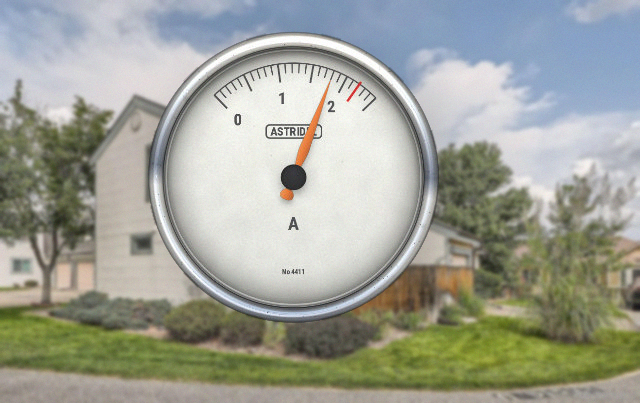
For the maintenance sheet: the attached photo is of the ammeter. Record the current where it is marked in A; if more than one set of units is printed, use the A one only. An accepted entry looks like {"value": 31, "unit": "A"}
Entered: {"value": 1.8, "unit": "A"}
